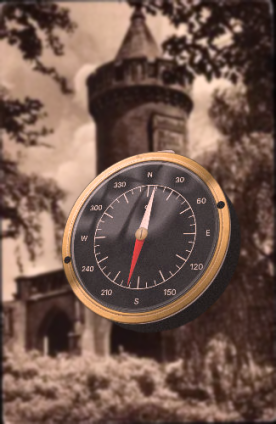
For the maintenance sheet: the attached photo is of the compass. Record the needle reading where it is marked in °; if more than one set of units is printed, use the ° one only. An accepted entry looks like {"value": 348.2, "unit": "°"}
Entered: {"value": 190, "unit": "°"}
